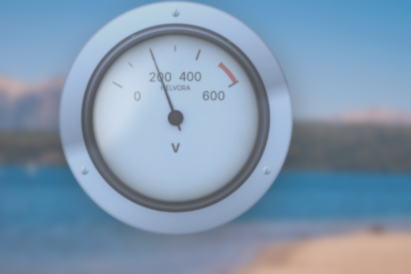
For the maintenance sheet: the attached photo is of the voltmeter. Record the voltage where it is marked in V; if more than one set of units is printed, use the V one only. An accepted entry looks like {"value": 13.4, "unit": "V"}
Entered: {"value": 200, "unit": "V"}
